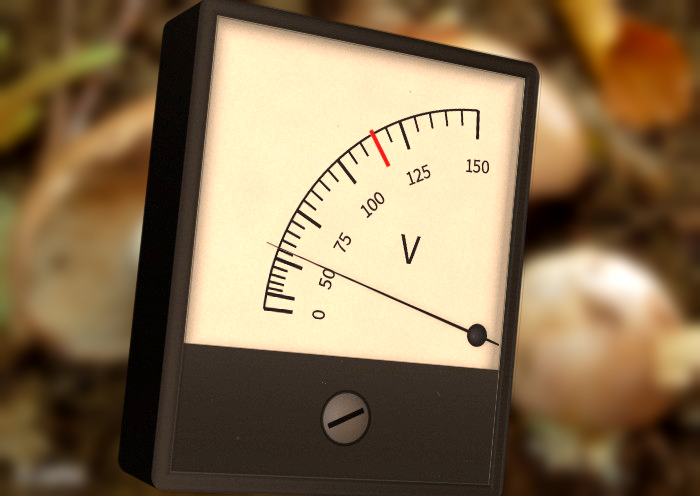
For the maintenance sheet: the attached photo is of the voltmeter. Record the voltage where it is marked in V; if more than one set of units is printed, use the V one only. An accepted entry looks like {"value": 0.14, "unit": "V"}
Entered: {"value": 55, "unit": "V"}
